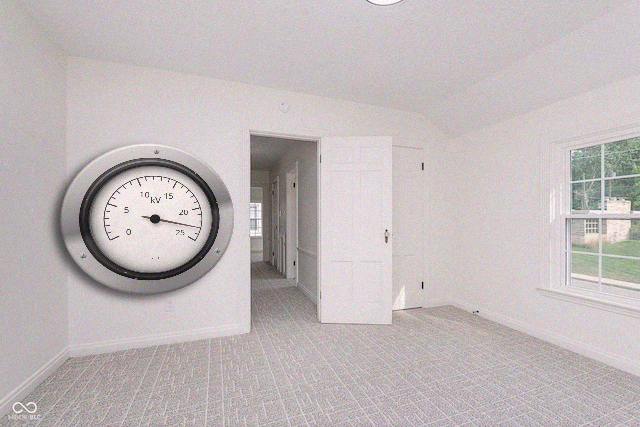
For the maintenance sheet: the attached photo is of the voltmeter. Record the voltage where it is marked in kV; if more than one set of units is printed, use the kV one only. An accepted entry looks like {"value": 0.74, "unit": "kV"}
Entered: {"value": 23, "unit": "kV"}
